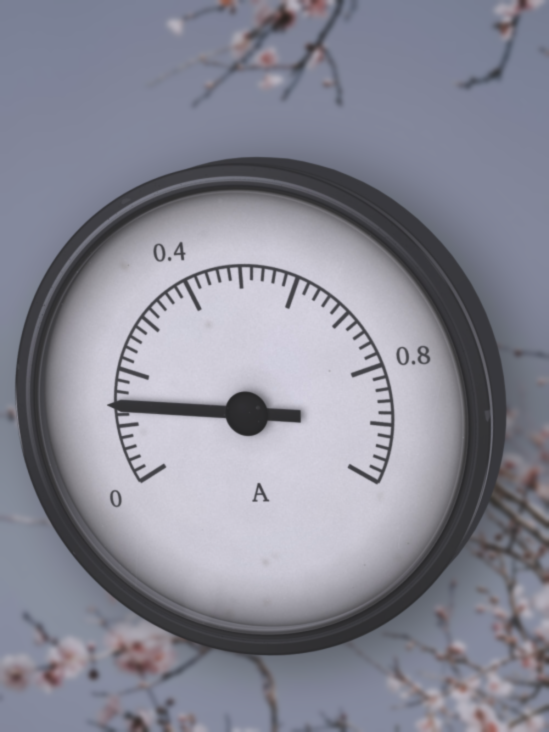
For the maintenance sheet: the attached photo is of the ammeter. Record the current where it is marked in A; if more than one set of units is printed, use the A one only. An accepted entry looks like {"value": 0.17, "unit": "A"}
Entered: {"value": 0.14, "unit": "A"}
